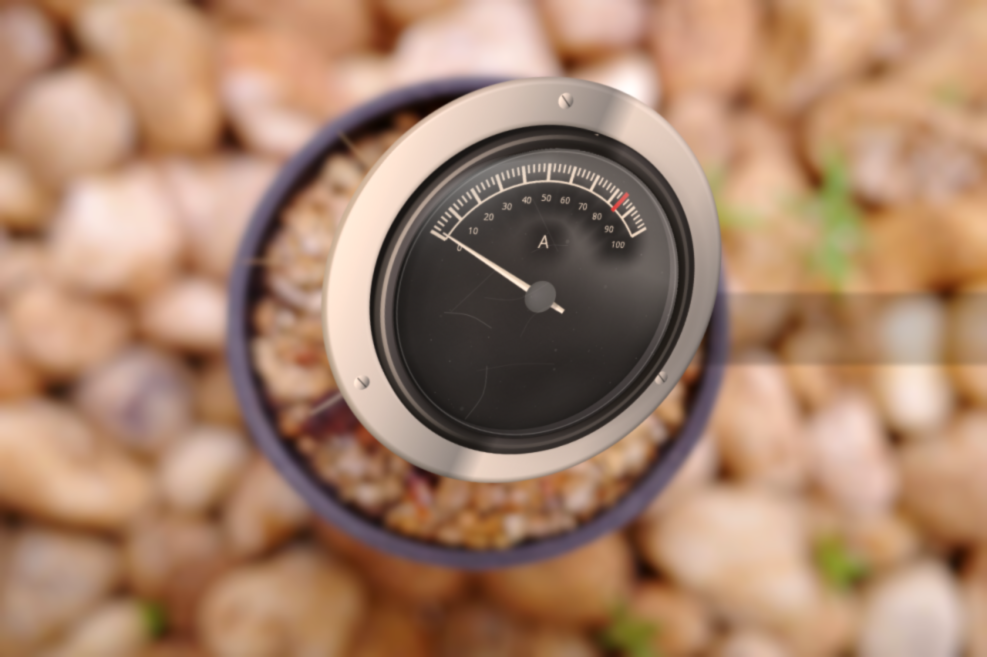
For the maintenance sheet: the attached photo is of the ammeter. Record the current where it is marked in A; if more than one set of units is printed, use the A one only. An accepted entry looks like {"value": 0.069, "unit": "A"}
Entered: {"value": 2, "unit": "A"}
